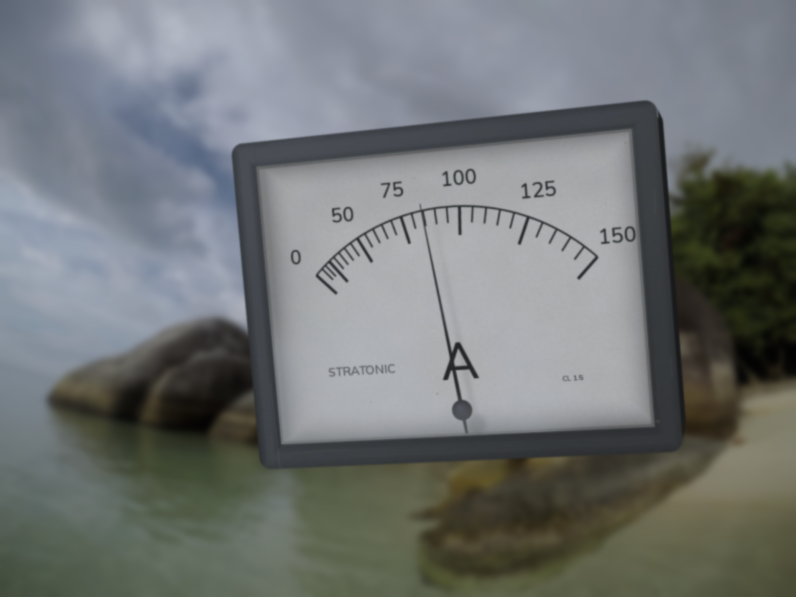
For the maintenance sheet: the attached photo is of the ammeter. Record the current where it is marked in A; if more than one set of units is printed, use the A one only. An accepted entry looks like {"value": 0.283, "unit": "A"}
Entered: {"value": 85, "unit": "A"}
